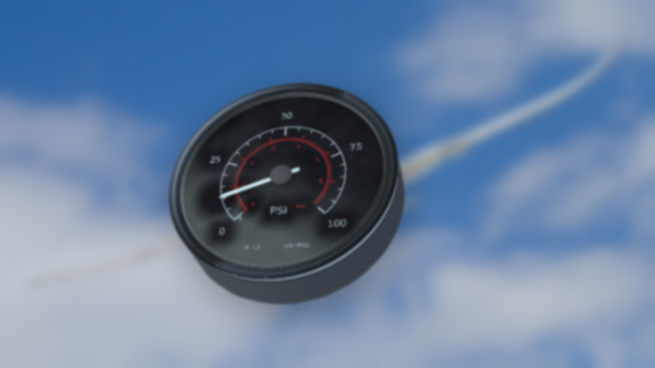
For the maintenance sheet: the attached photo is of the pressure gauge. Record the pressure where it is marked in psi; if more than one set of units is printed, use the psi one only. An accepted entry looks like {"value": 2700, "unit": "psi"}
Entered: {"value": 10, "unit": "psi"}
